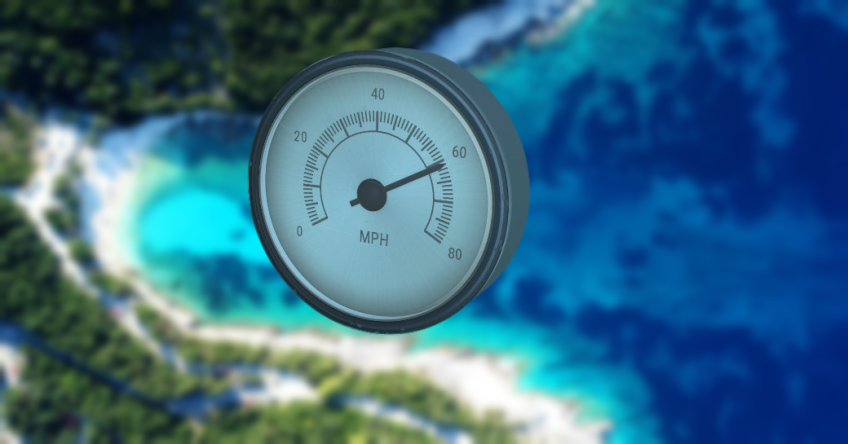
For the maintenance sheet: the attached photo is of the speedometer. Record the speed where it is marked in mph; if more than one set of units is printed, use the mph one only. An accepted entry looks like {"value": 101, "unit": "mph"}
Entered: {"value": 61, "unit": "mph"}
